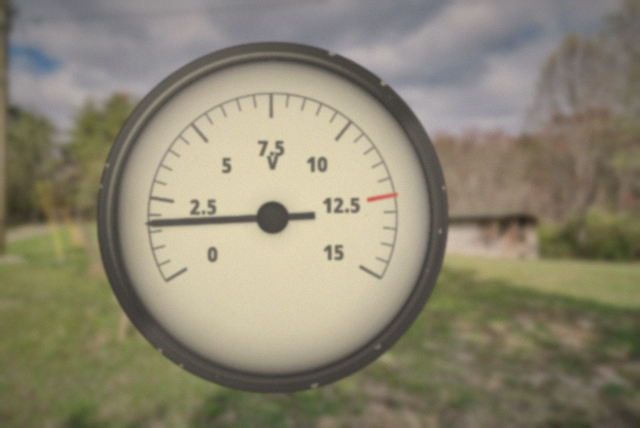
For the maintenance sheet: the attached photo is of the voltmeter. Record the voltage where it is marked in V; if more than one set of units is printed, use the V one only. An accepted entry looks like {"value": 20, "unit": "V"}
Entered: {"value": 1.75, "unit": "V"}
